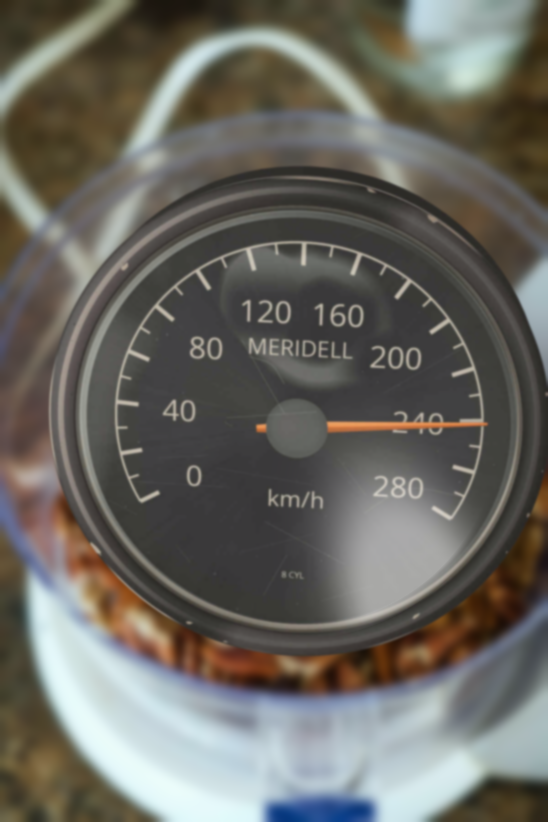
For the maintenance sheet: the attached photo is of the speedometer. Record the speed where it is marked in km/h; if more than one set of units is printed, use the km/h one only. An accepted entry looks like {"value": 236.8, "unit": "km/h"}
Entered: {"value": 240, "unit": "km/h"}
